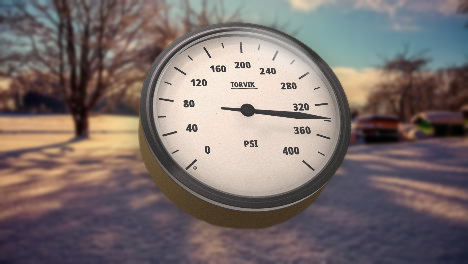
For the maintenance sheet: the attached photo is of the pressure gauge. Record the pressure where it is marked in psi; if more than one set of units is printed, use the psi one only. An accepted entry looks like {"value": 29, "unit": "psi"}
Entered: {"value": 340, "unit": "psi"}
